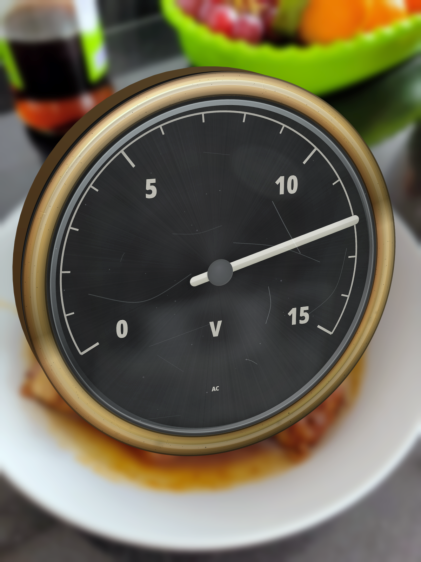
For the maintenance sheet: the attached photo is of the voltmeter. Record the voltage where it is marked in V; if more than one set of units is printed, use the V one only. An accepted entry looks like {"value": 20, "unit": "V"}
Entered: {"value": 12, "unit": "V"}
